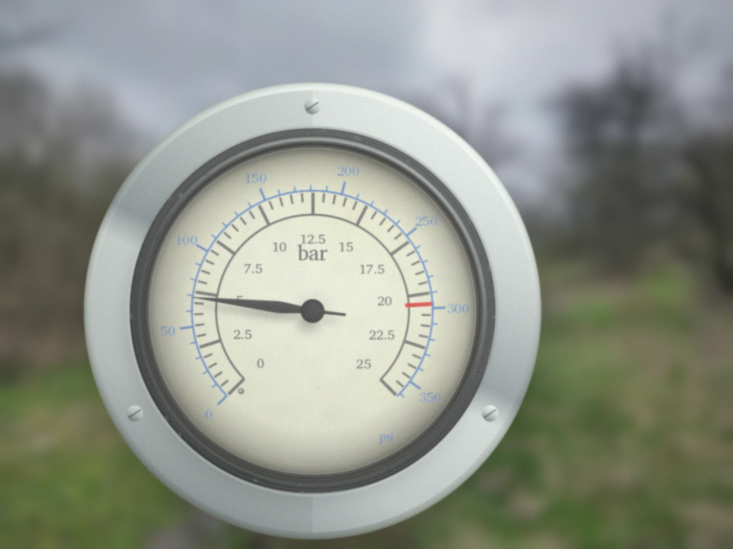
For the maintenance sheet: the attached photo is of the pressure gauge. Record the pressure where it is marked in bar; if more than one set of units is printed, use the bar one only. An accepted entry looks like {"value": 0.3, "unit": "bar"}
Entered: {"value": 4.75, "unit": "bar"}
